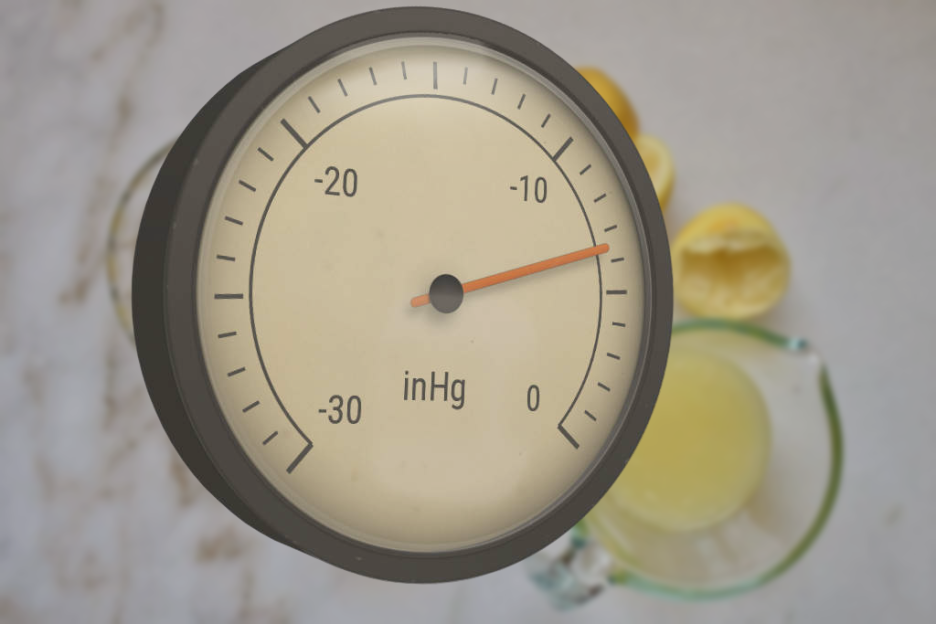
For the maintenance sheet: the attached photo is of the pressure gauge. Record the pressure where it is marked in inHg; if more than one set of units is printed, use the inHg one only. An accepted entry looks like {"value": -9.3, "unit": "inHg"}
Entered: {"value": -6.5, "unit": "inHg"}
